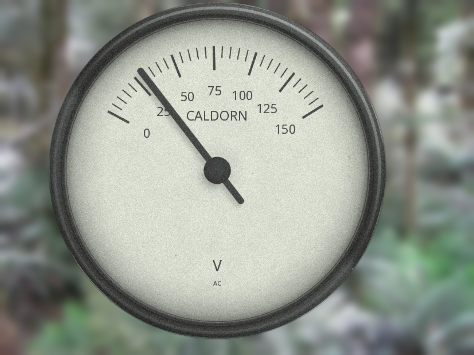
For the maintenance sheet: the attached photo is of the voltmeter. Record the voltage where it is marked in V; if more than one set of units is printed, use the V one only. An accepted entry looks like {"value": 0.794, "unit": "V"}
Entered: {"value": 30, "unit": "V"}
